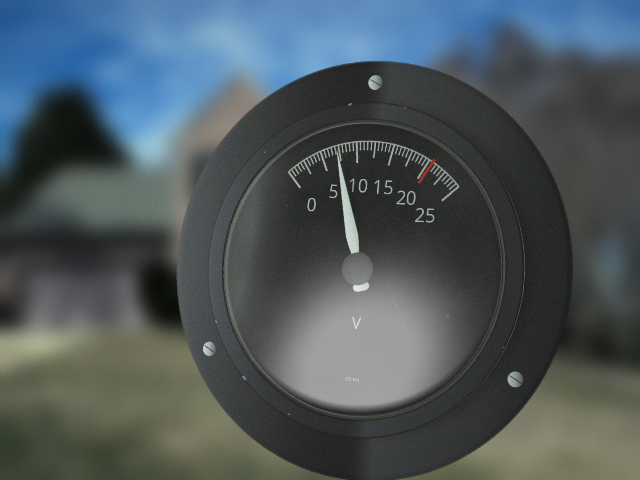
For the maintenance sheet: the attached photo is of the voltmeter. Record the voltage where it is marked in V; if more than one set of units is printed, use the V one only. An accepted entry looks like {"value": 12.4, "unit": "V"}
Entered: {"value": 7.5, "unit": "V"}
